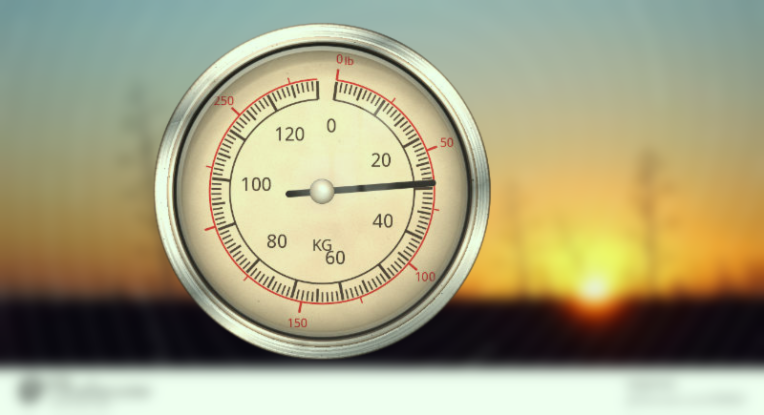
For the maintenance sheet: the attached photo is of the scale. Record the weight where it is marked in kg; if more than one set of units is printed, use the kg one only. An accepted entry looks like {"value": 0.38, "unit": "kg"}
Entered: {"value": 29, "unit": "kg"}
